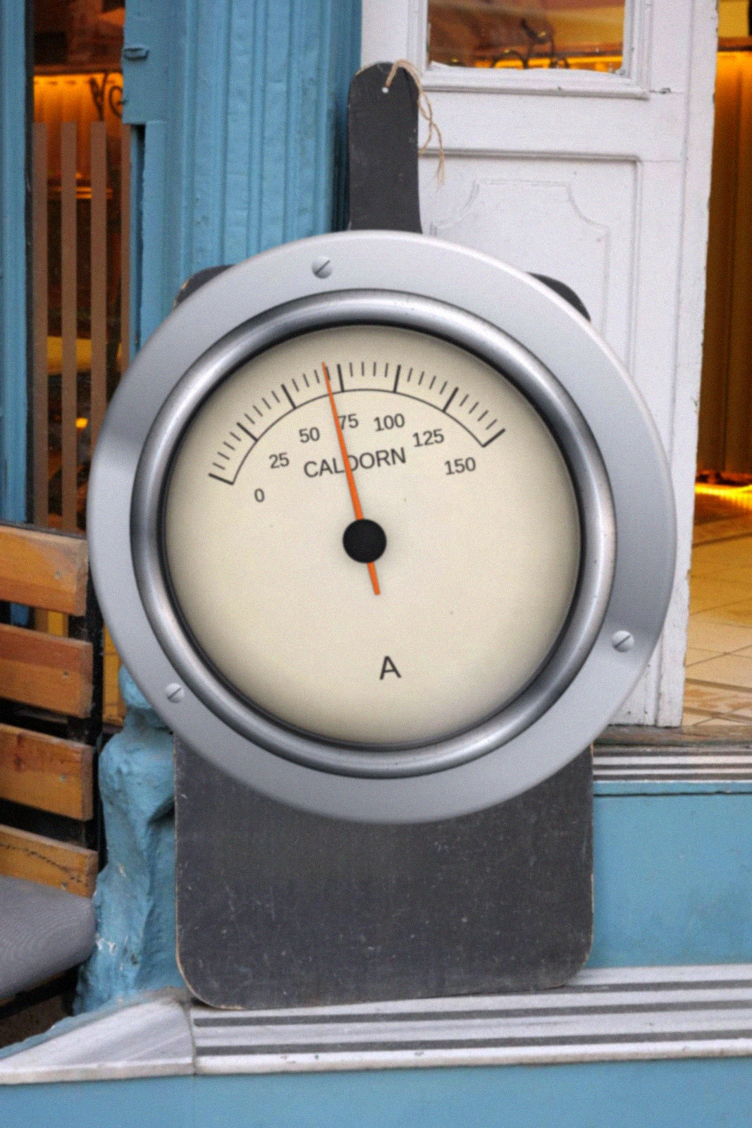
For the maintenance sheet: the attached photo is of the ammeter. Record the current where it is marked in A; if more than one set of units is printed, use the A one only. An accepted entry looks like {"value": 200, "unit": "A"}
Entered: {"value": 70, "unit": "A"}
